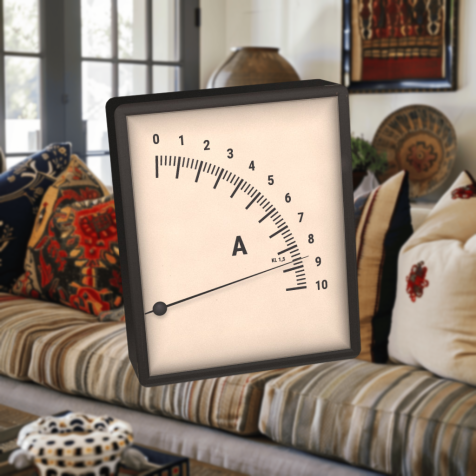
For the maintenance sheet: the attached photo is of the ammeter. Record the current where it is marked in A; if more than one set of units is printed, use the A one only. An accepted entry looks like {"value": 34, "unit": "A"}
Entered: {"value": 8.6, "unit": "A"}
